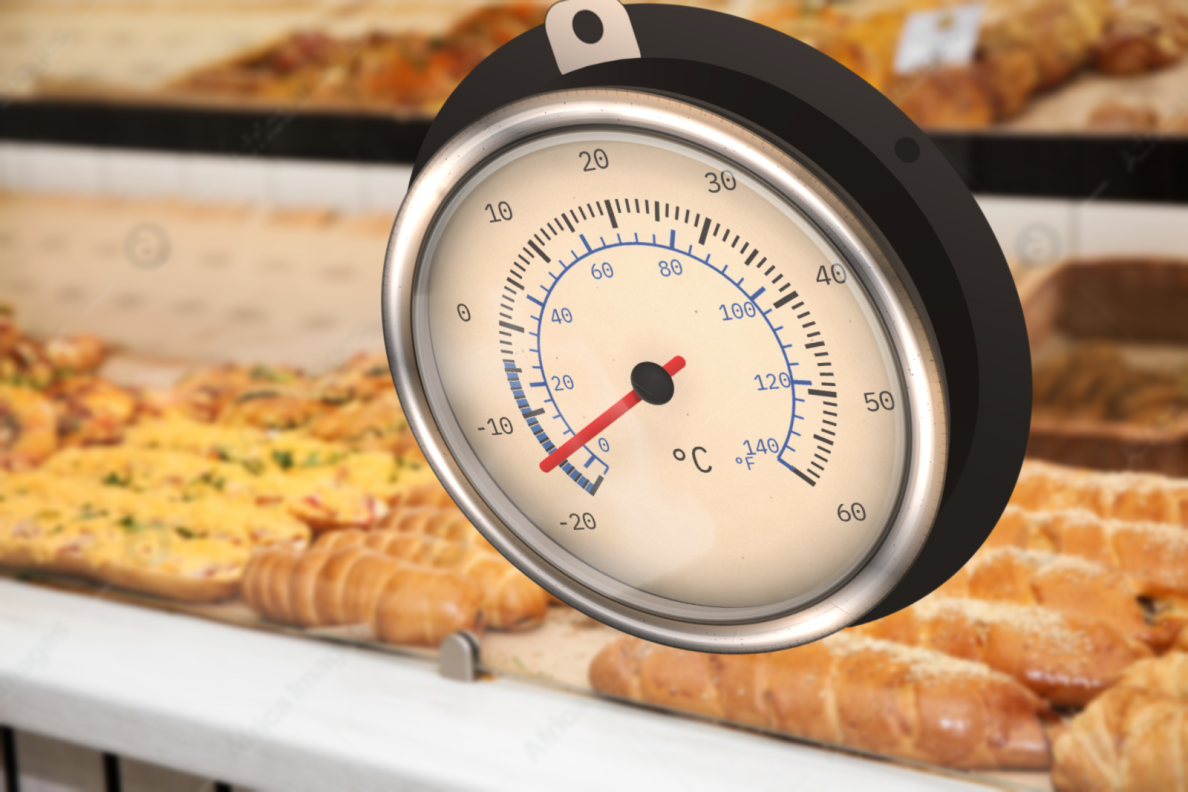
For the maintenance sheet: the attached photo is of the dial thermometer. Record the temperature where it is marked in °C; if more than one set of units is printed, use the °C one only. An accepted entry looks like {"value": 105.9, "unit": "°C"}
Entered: {"value": -15, "unit": "°C"}
